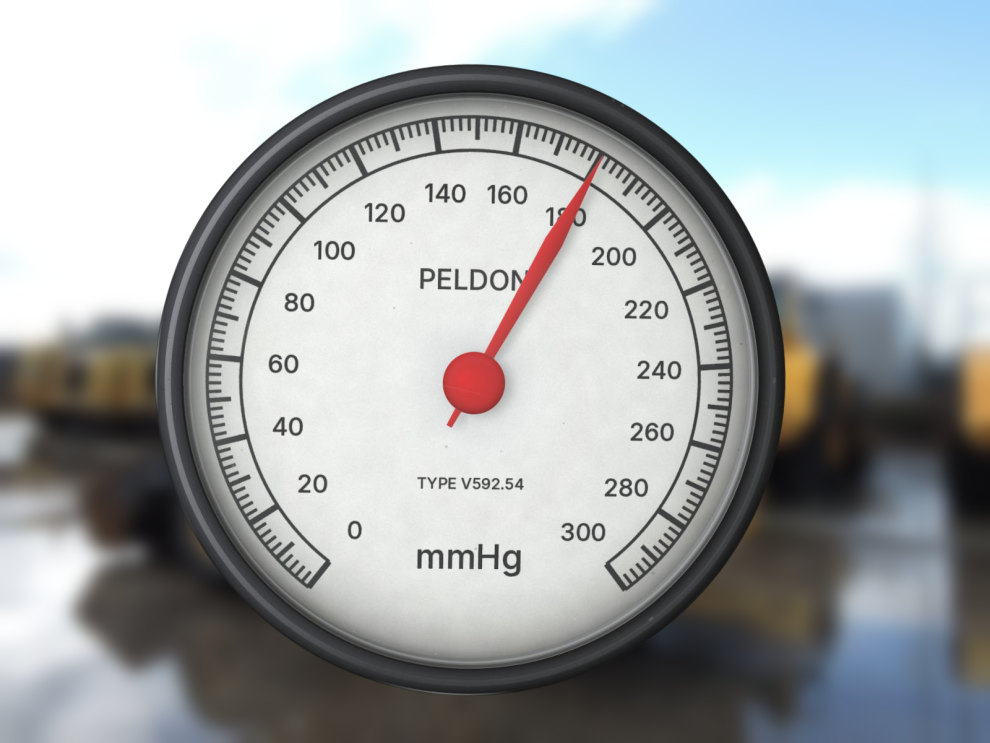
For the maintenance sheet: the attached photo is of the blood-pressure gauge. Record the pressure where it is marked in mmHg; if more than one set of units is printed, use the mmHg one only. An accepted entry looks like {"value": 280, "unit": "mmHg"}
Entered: {"value": 180, "unit": "mmHg"}
